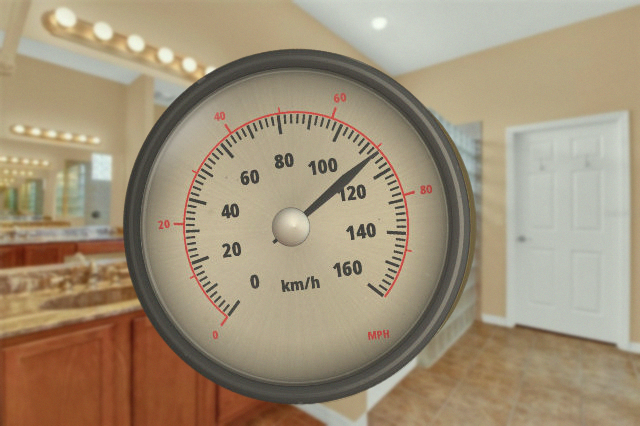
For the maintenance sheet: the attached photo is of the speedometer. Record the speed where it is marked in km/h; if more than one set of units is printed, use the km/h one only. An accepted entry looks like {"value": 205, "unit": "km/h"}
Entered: {"value": 114, "unit": "km/h"}
